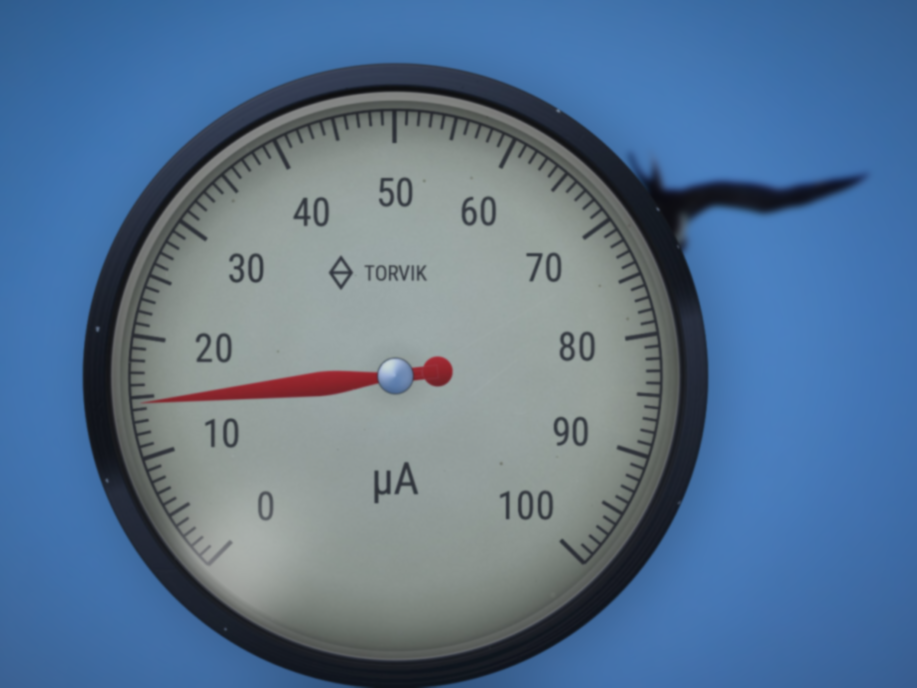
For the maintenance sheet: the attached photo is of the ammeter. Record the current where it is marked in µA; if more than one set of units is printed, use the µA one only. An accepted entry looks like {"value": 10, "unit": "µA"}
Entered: {"value": 14.5, "unit": "µA"}
